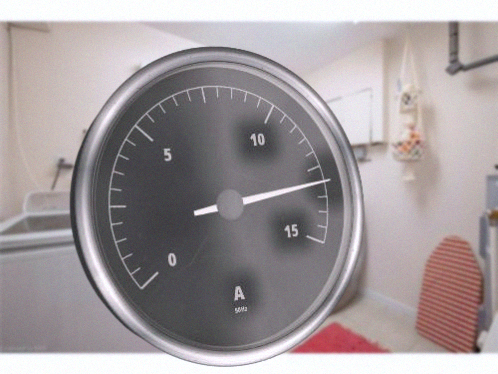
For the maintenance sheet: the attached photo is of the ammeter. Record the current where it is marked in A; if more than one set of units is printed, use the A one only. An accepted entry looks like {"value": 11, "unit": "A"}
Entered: {"value": 13, "unit": "A"}
